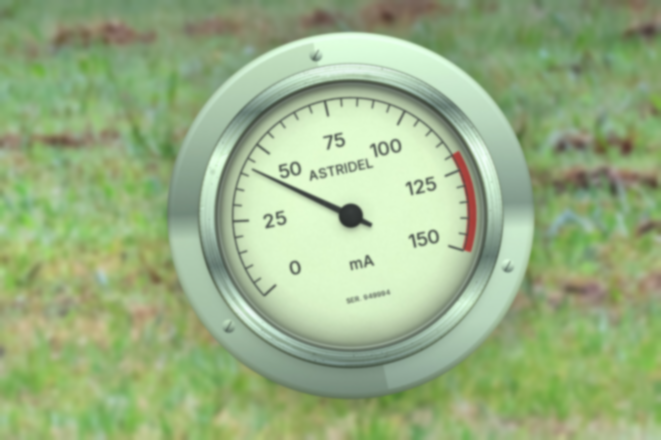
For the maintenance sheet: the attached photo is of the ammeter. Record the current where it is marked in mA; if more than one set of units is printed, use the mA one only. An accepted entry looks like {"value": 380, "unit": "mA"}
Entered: {"value": 42.5, "unit": "mA"}
